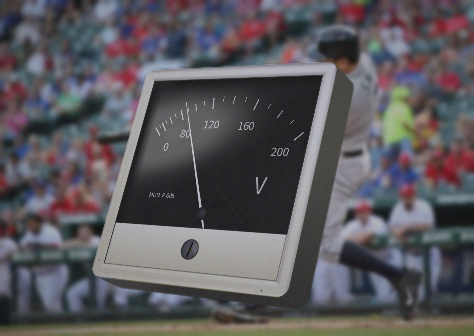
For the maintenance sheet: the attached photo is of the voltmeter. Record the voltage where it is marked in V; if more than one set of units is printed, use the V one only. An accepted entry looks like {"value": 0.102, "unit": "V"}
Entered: {"value": 90, "unit": "V"}
